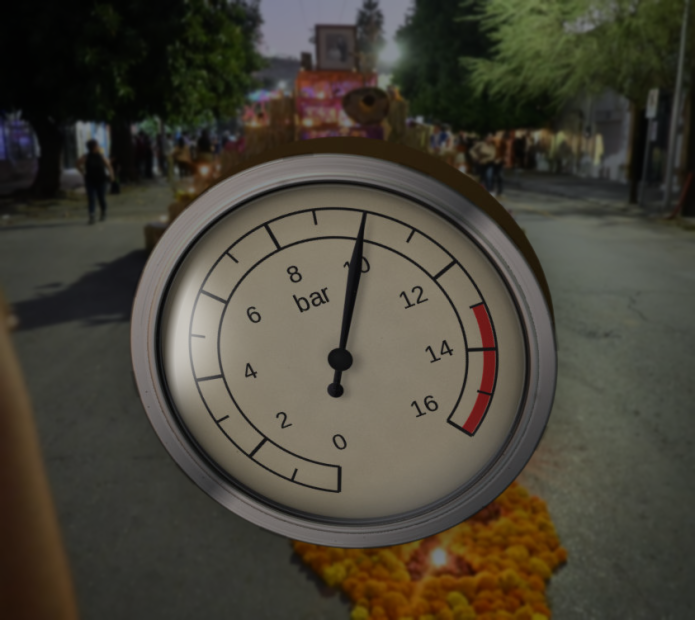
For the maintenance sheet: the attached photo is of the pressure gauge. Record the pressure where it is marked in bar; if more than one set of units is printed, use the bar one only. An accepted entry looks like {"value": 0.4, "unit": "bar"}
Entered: {"value": 10, "unit": "bar"}
